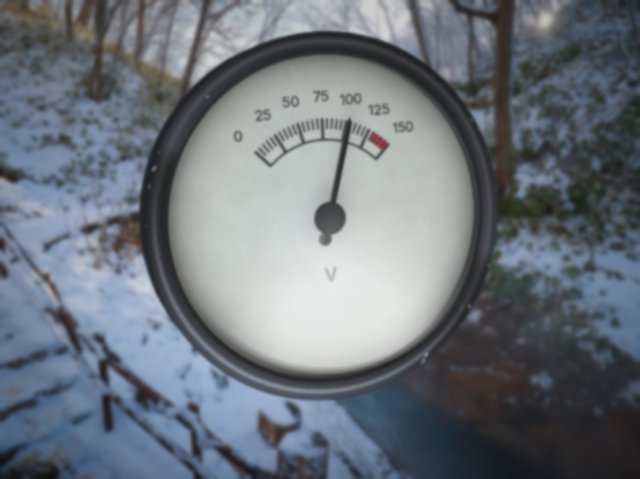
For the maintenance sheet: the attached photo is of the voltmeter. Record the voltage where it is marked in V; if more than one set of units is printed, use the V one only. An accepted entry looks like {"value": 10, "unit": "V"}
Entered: {"value": 100, "unit": "V"}
